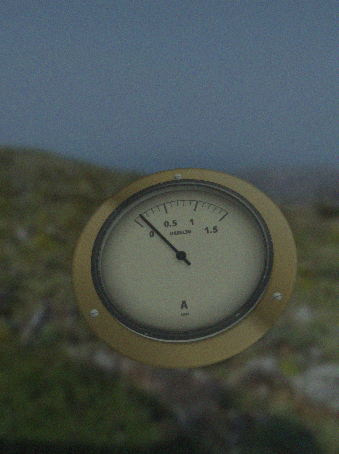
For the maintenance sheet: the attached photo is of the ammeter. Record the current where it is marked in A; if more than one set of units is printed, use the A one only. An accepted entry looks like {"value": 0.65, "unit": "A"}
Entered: {"value": 0.1, "unit": "A"}
